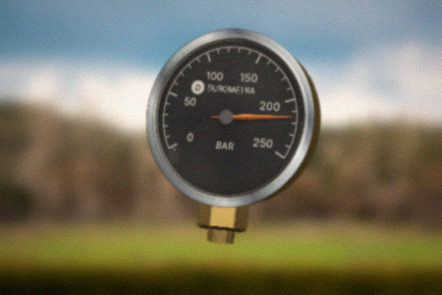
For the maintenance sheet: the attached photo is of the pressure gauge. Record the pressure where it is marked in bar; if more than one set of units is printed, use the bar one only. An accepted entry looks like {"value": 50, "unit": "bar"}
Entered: {"value": 215, "unit": "bar"}
